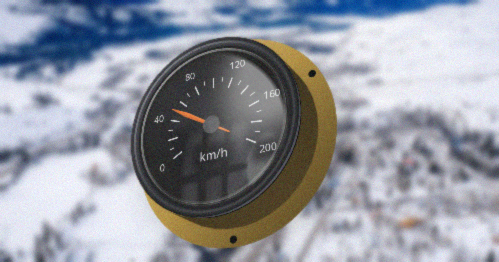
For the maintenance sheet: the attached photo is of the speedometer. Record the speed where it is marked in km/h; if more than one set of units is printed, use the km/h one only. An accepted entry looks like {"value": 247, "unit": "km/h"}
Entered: {"value": 50, "unit": "km/h"}
